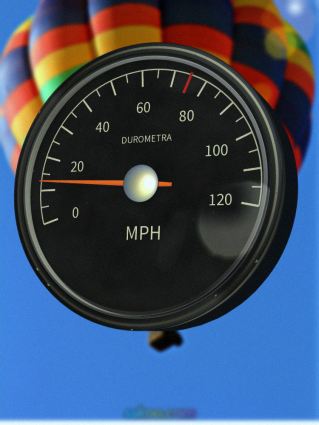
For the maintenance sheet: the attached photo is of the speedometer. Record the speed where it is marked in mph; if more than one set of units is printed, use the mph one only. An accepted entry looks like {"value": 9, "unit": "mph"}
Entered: {"value": 12.5, "unit": "mph"}
